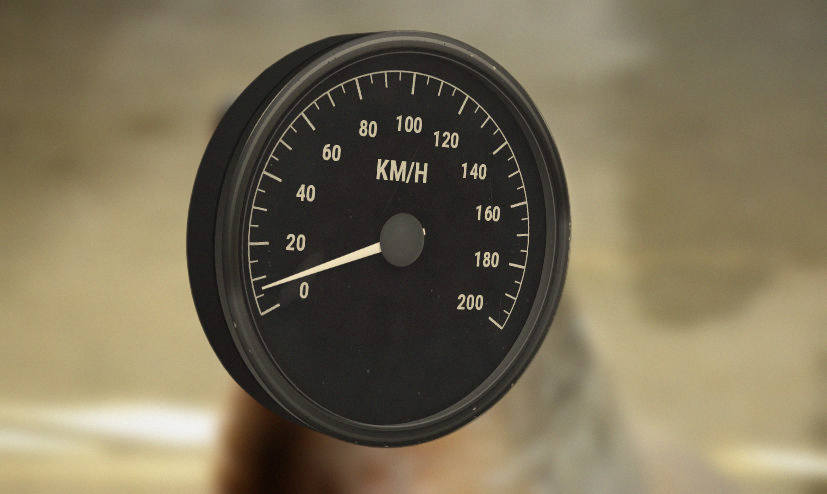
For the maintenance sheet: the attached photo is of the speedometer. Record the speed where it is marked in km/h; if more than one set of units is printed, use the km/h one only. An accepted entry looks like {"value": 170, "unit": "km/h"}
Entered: {"value": 7.5, "unit": "km/h"}
